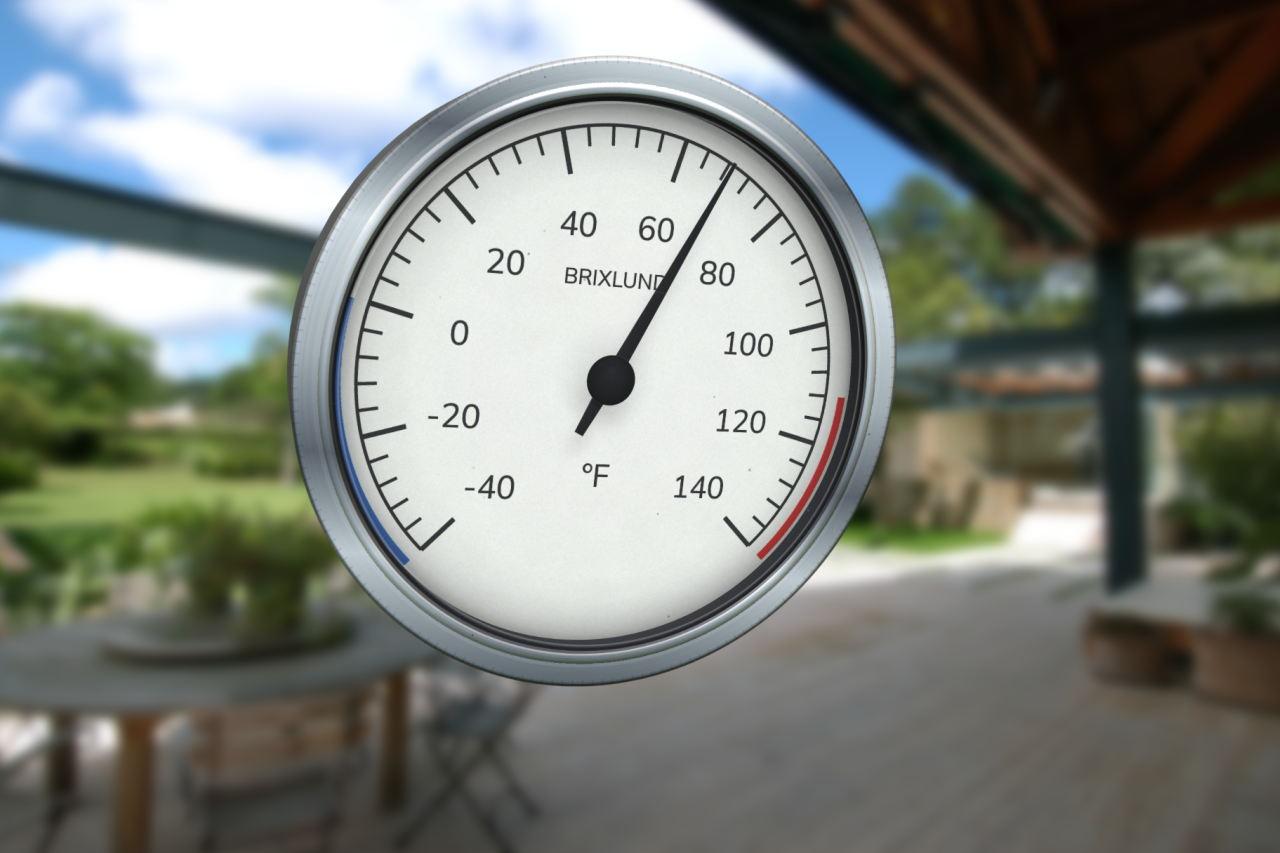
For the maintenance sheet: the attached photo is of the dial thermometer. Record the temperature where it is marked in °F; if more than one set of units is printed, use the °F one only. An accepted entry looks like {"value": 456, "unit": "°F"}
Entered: {"value": 68, "unit": "°F"}
